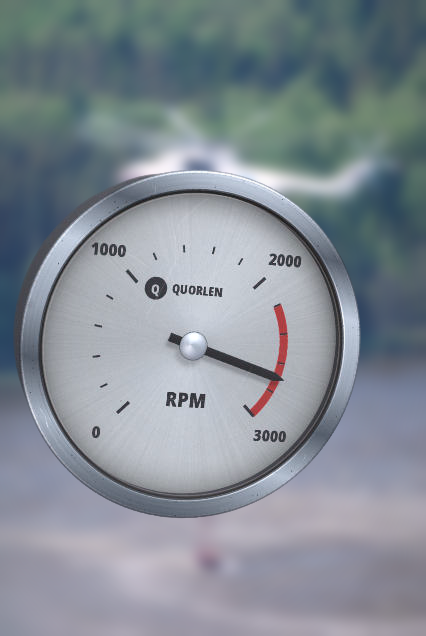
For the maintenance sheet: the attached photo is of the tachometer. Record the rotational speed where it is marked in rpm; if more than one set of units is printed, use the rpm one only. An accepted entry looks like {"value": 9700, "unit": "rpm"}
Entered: {"value": 2700, "unit": "rpm"}
